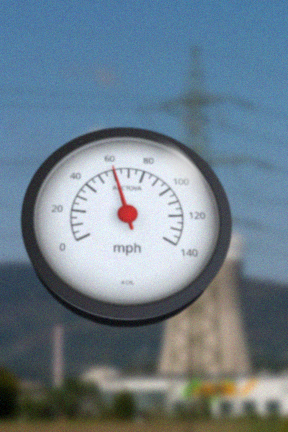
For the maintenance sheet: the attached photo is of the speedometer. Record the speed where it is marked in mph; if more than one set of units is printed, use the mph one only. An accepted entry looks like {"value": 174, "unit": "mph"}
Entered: {"value": 60, "unit": "mph"}
